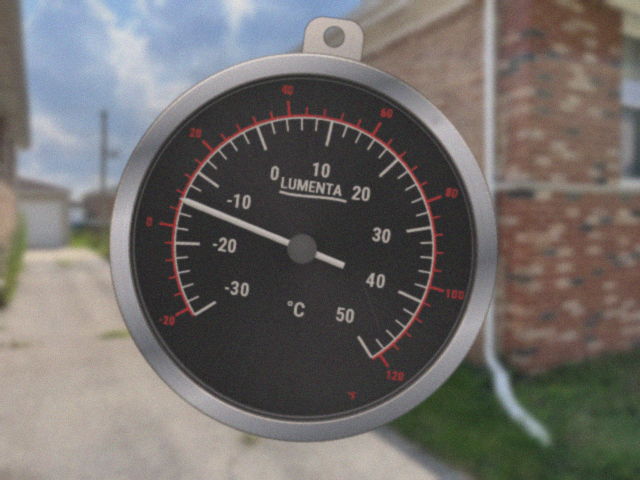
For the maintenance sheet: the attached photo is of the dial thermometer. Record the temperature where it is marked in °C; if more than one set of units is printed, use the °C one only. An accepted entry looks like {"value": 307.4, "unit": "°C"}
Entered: {"value": -14, "unit": "°C"}
